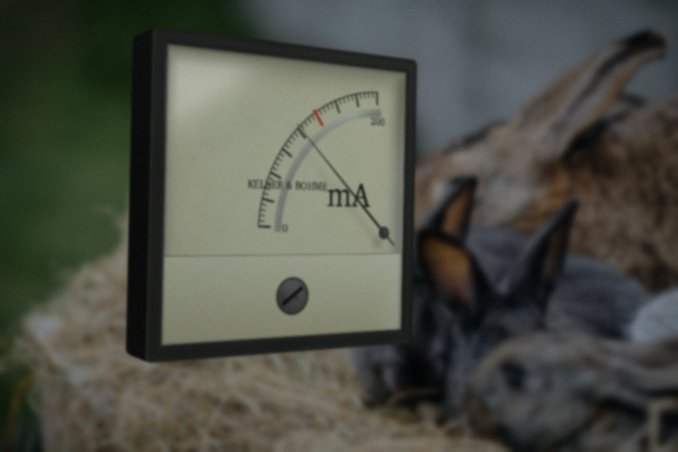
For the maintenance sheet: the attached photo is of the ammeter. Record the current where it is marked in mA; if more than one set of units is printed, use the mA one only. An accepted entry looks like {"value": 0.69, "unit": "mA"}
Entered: {"value": 100, "unit": "mA"}
